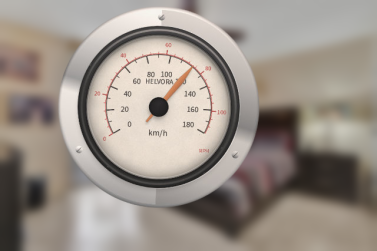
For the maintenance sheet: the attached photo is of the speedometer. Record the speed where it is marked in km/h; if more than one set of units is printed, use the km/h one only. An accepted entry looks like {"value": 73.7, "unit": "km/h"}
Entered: {"value": 120, "unit": "km/h"}
